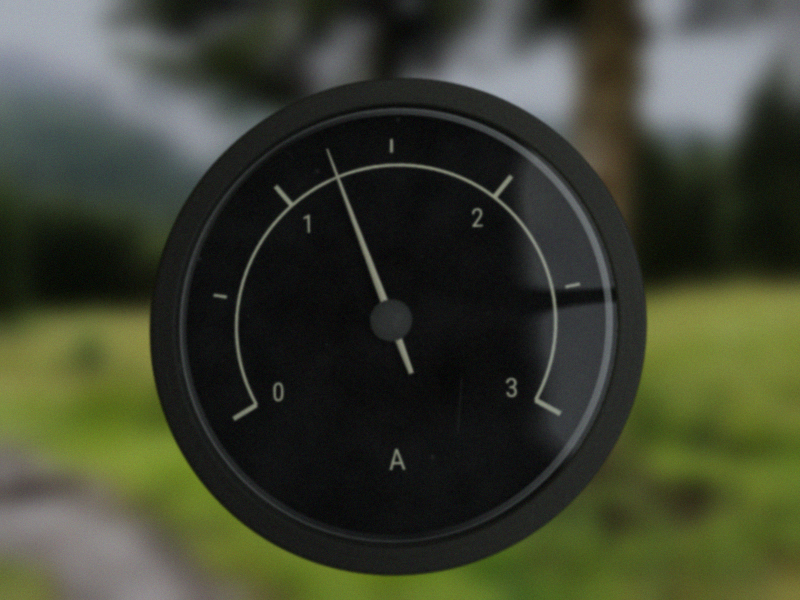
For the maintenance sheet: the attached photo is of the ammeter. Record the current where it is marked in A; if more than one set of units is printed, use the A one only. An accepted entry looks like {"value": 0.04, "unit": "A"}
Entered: {"value": 1.25, "unit": "A"}
